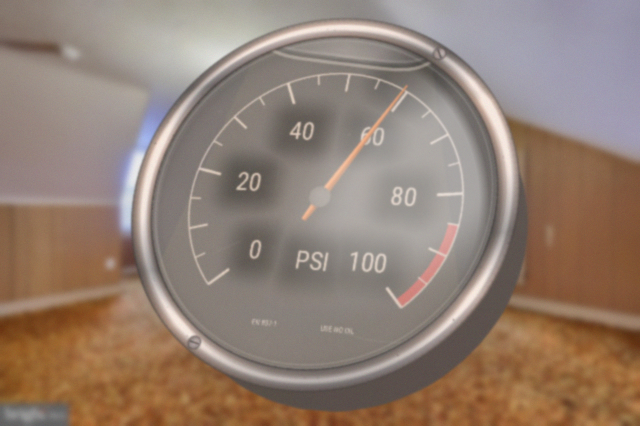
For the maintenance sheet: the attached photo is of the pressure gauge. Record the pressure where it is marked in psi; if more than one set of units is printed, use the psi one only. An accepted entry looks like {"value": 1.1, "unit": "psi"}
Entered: {"value": 60, "unit": "psi"}
